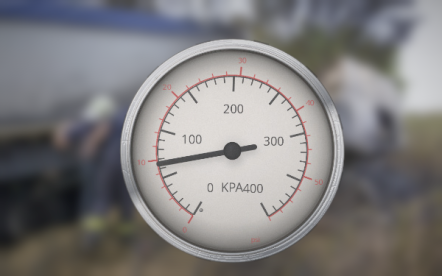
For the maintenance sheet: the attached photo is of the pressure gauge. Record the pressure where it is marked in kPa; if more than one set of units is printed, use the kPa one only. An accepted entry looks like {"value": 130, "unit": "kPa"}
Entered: {"value": 65, "unit": "kPa"}
